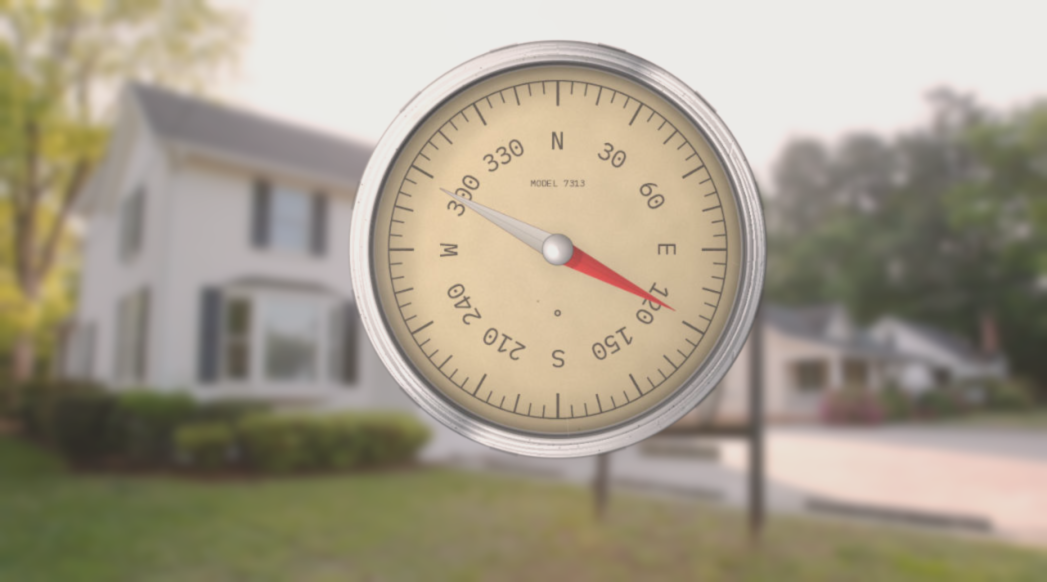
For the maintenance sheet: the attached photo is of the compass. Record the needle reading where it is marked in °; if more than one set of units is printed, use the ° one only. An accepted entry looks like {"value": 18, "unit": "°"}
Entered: {"value": 117.5, "unit": "°"}
